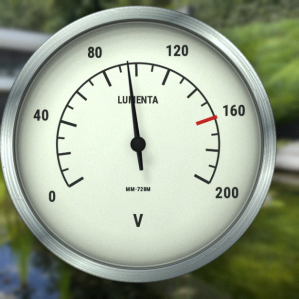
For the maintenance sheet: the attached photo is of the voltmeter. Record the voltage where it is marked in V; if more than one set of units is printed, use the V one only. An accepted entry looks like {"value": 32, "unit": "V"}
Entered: {"value": 95, "unit": "V"}
